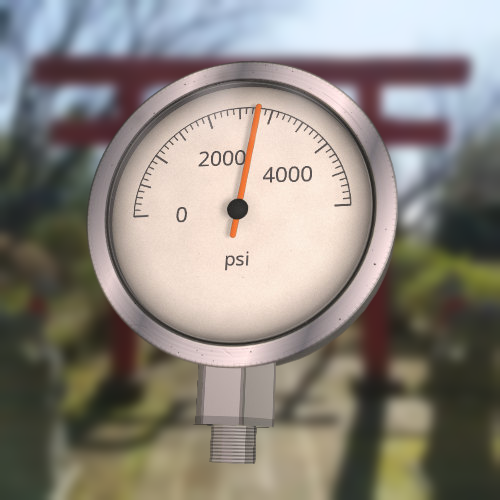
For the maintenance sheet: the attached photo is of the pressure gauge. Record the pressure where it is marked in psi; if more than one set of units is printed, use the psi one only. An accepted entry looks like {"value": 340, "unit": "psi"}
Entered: {"value": 2800, "unit": "psi"}
